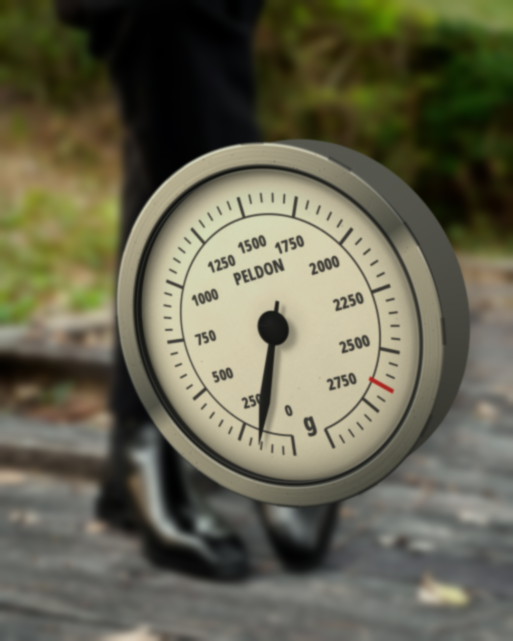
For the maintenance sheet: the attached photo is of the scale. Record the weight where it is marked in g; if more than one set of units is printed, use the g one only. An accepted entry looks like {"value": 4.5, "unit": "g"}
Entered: {"value": 150, "unit": "g"}
